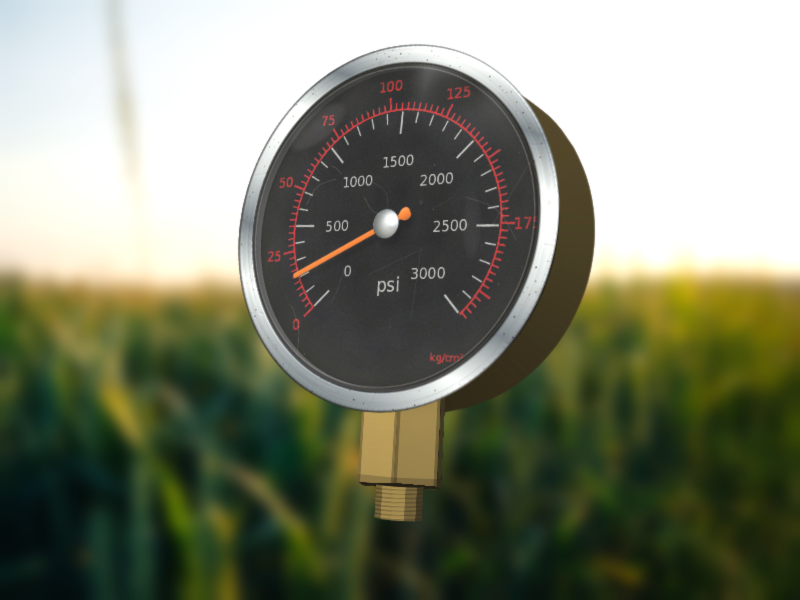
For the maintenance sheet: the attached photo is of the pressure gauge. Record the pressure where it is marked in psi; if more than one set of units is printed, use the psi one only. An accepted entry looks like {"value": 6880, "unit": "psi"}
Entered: {"value": 200, "unit": "psi"}
